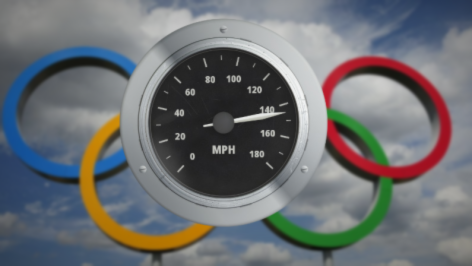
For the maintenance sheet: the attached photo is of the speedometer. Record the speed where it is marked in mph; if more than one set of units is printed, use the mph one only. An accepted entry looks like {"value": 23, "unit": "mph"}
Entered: {"value": 145, "unit": "mph"}
